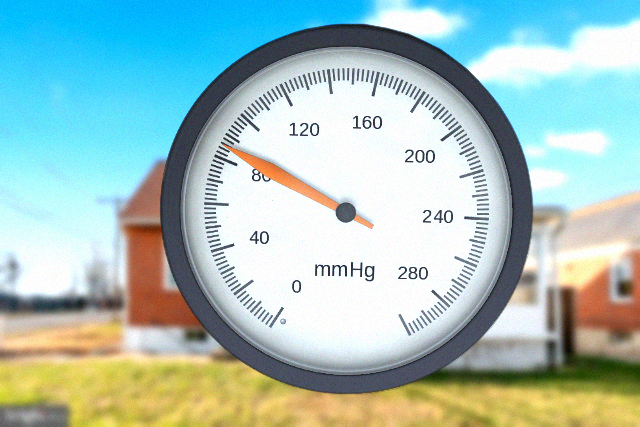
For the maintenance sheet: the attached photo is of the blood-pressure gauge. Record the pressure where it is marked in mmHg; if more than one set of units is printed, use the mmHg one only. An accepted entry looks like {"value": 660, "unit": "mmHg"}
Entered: {"value": 86, "unit": "mmHg"}
